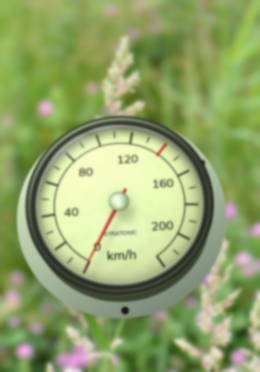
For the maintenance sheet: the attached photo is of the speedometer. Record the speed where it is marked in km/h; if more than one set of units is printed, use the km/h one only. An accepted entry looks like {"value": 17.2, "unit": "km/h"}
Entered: {"value": 0, "unit": "km/h"}
